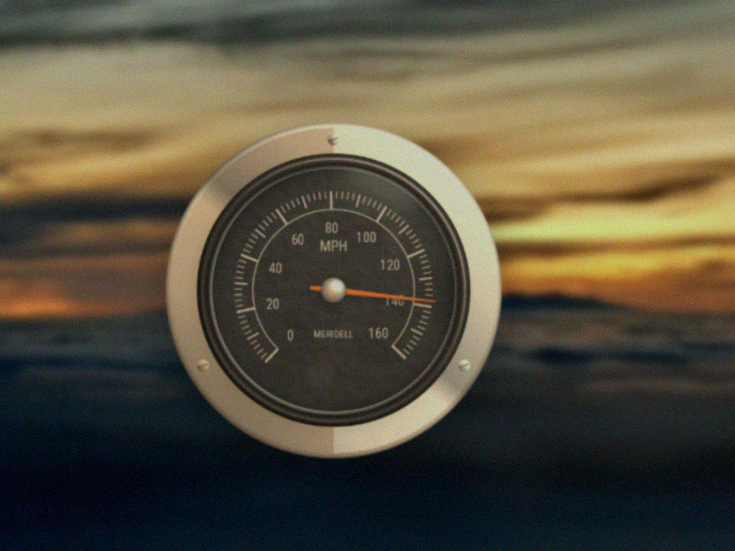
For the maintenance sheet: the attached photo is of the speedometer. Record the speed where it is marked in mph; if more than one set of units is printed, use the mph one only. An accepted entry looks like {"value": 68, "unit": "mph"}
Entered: {"value": 138, "unit": "mph"}
